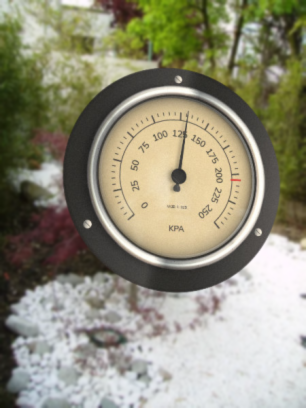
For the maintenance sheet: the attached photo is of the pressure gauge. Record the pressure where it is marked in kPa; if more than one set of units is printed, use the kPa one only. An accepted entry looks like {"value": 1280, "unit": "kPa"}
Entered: {"value": 130, "unit": "kPa"}
